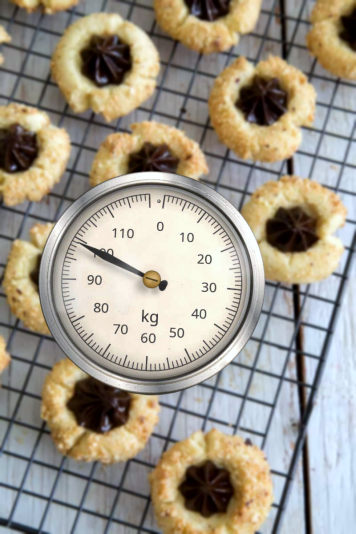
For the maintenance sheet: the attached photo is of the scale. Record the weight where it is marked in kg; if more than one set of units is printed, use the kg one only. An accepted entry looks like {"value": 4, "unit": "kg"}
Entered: {"value": 99, "unit": "kg"}
